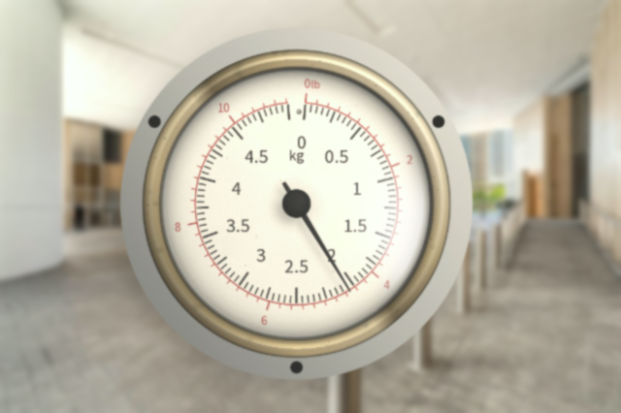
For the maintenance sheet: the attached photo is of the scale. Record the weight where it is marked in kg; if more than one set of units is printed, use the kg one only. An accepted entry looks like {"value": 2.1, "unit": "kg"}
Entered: {"value": 2.05, "unit": "kg"}
